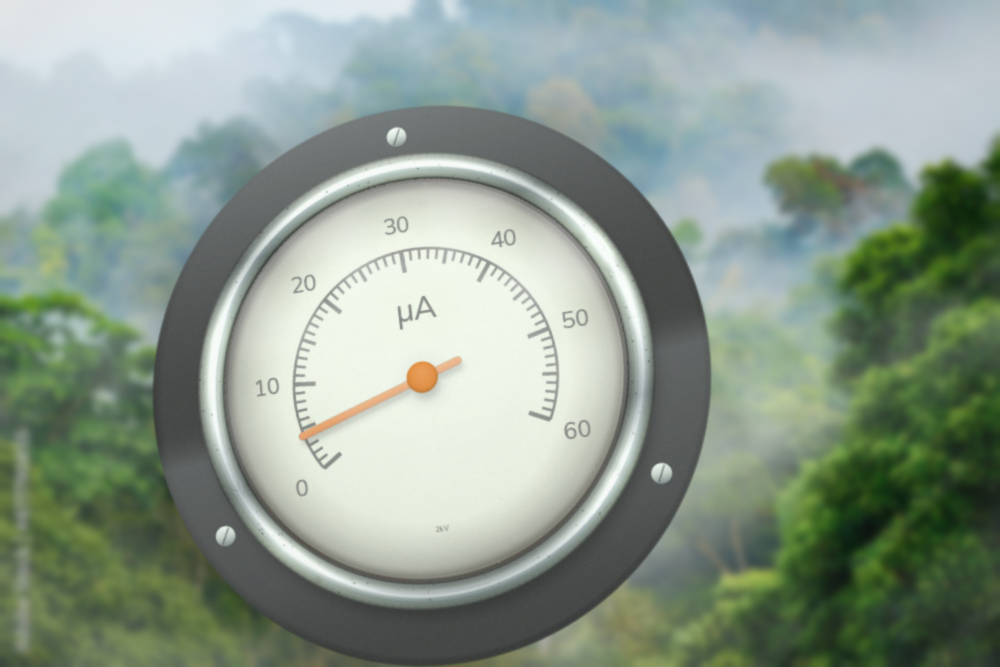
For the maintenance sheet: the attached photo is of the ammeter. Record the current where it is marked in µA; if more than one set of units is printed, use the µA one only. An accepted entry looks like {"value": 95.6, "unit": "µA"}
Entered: {"value": 4, "unit": "µA"}
